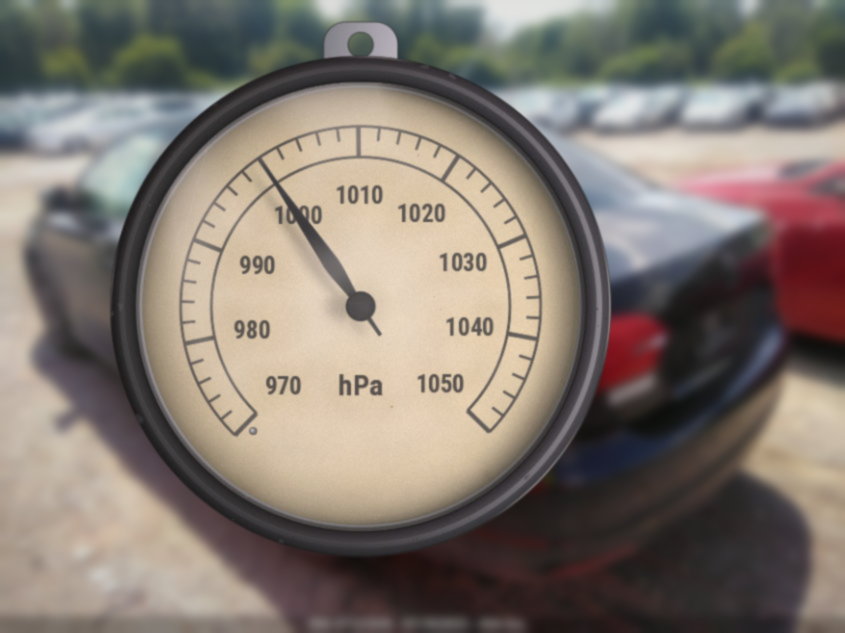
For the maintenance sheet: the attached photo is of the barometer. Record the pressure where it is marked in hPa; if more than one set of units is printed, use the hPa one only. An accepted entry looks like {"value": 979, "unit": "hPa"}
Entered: {"value": 1000, "unit": "hPa"}
